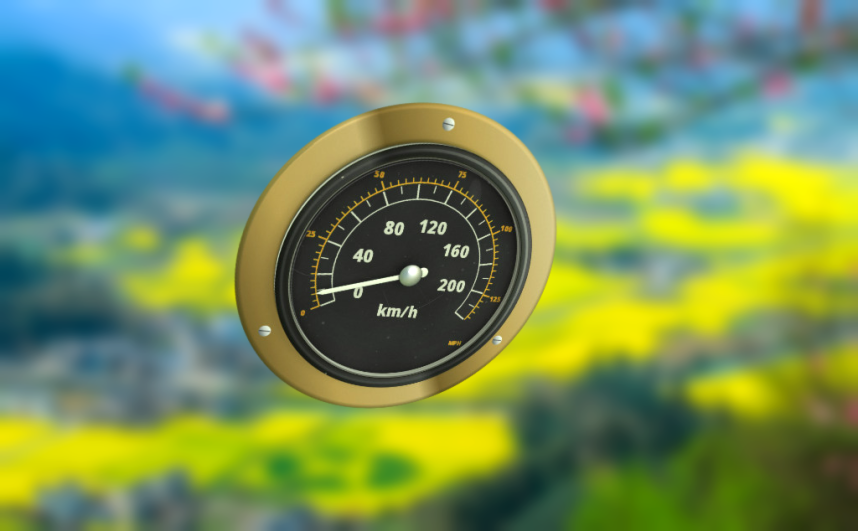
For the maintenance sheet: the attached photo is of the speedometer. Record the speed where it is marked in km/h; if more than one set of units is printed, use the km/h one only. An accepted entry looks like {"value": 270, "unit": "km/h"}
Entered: {"value": 10, "unit": "km/h"}
